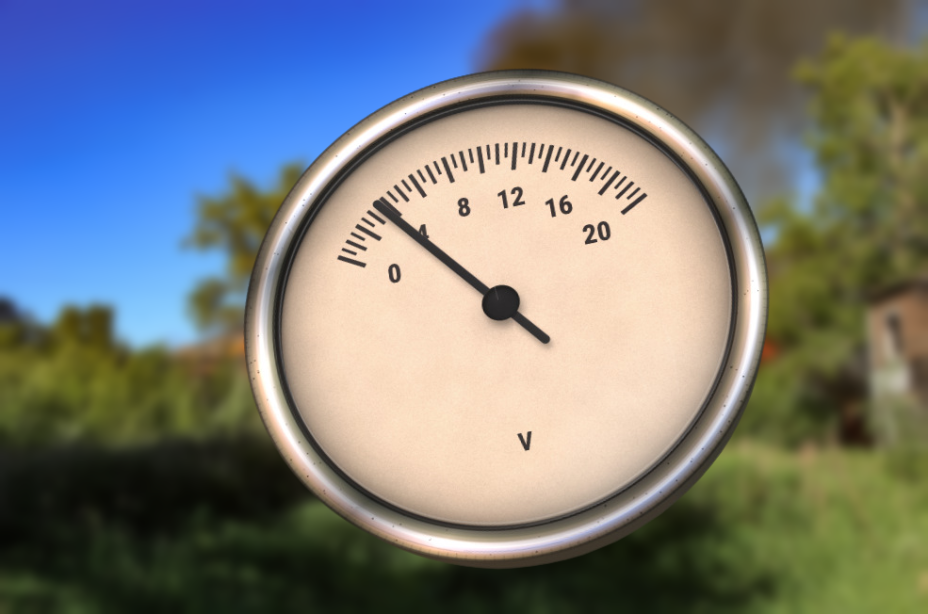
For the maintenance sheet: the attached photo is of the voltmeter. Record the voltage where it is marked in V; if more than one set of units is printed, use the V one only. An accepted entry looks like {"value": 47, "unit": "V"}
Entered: {"value": 3.5, "unit": "V"}
